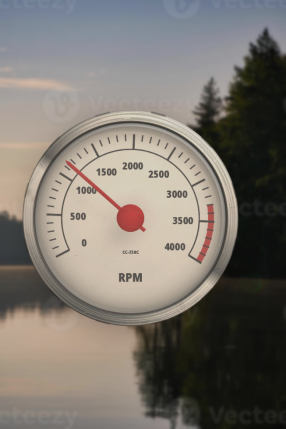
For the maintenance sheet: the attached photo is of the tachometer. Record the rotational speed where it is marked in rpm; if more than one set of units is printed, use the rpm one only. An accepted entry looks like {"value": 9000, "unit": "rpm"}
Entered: {"value": 1150, "unit": "rpm"}
